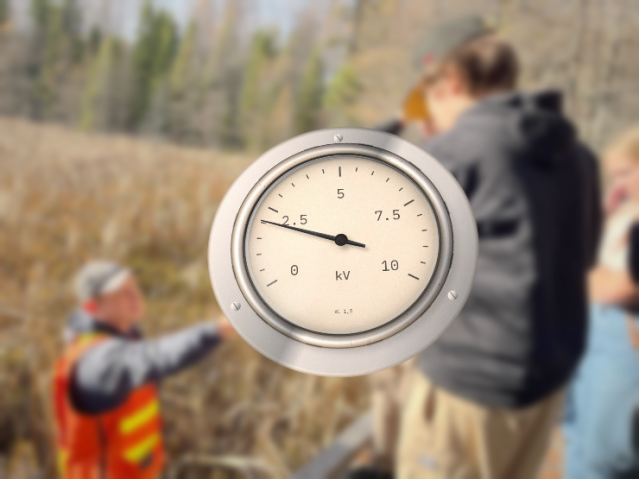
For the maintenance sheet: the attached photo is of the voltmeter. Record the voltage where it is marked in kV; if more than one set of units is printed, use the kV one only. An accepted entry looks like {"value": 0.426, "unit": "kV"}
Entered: {"value": 2, "unit": "kV"}
